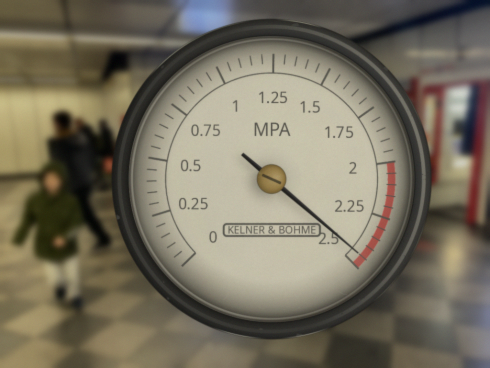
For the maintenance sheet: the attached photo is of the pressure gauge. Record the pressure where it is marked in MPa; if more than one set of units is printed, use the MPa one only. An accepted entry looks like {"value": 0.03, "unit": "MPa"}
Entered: {"value": 2.45, "unit": "MPa"}
